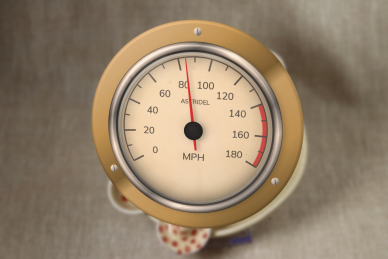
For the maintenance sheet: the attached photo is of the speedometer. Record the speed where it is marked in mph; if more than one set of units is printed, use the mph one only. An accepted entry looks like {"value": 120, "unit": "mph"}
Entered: {"value": 85, "unit": "mph"}
